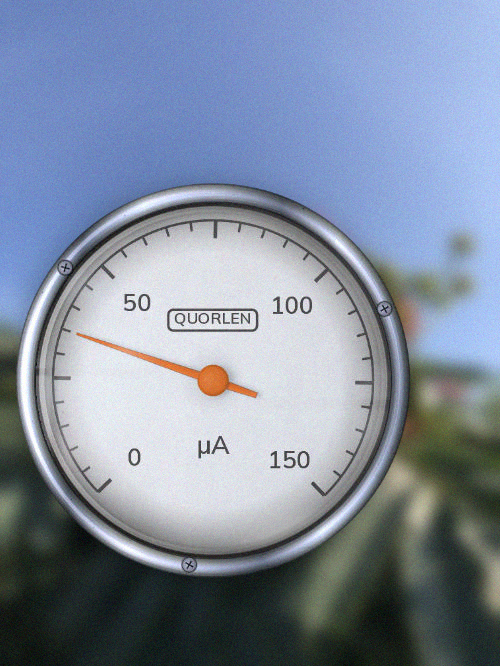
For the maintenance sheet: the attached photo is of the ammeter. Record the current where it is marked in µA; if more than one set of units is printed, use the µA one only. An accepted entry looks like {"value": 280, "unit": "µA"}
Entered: {"value": 35, "unit": "µA"}
